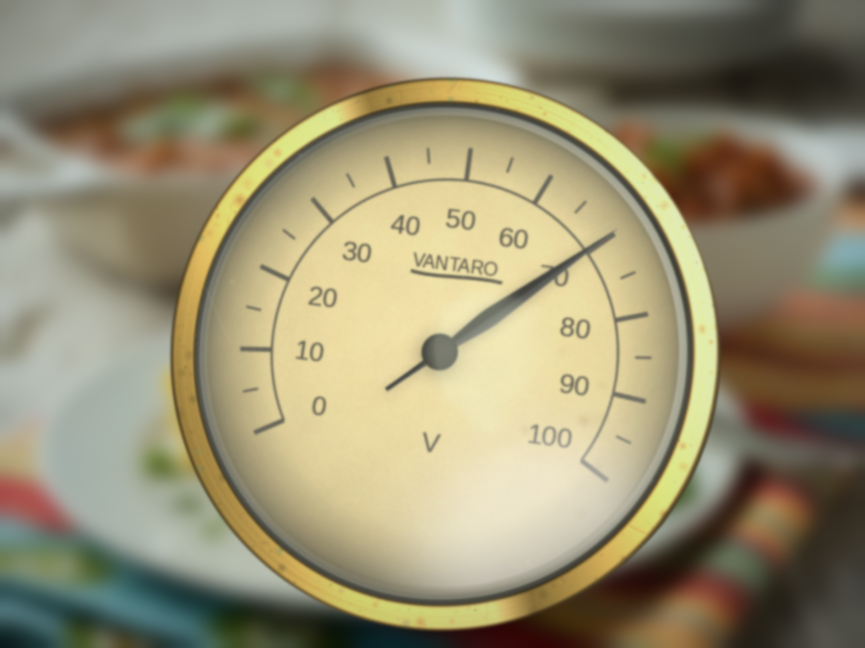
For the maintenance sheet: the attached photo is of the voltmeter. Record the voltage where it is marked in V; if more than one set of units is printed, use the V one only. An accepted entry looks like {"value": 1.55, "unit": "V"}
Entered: {"value": 70, "unit": "V"}
